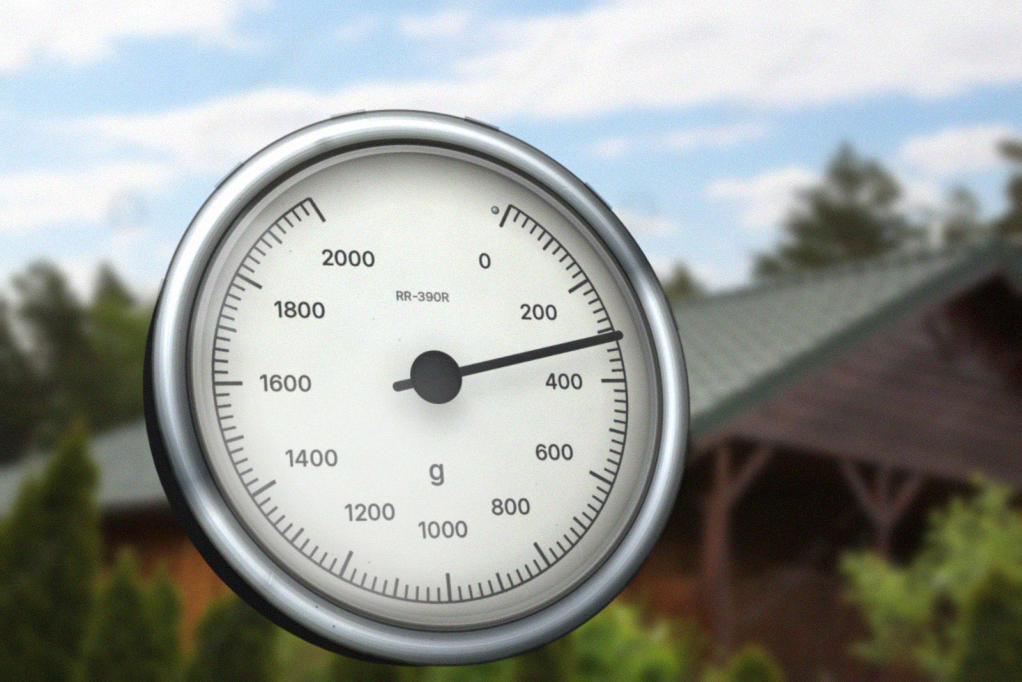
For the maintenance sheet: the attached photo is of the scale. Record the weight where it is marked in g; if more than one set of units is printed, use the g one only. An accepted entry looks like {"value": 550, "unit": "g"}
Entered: {"value": 320, "unit": "g"}
